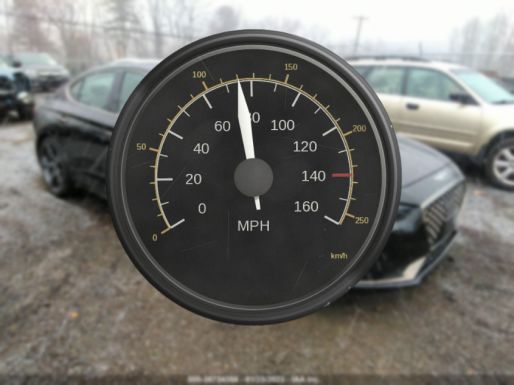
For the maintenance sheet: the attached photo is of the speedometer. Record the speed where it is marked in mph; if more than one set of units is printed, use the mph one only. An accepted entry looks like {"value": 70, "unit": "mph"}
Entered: {"value": 75, "unit": "mph"}
